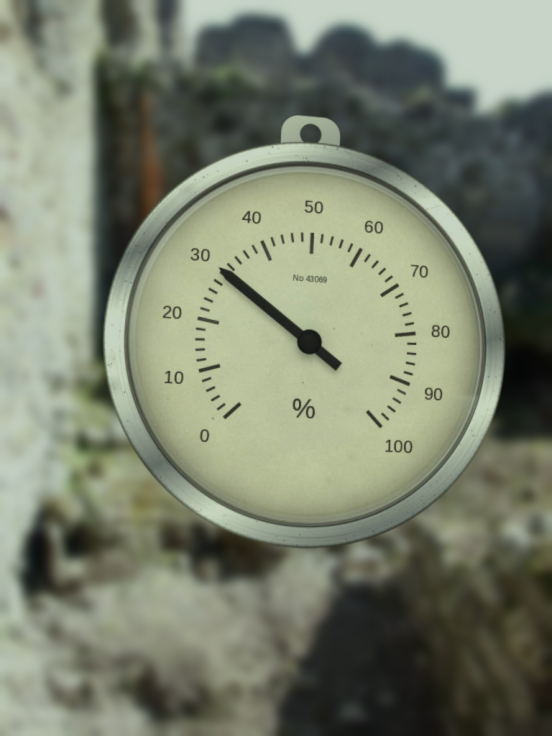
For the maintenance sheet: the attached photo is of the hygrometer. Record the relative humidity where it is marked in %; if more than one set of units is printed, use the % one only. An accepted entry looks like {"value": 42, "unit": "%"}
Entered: {"value": 30, "unit": "%"}
